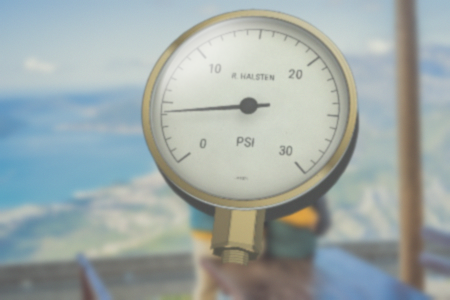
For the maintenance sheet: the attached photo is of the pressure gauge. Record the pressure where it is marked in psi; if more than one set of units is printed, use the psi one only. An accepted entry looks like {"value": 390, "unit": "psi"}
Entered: {"value": 4, "unit": "psi"}
